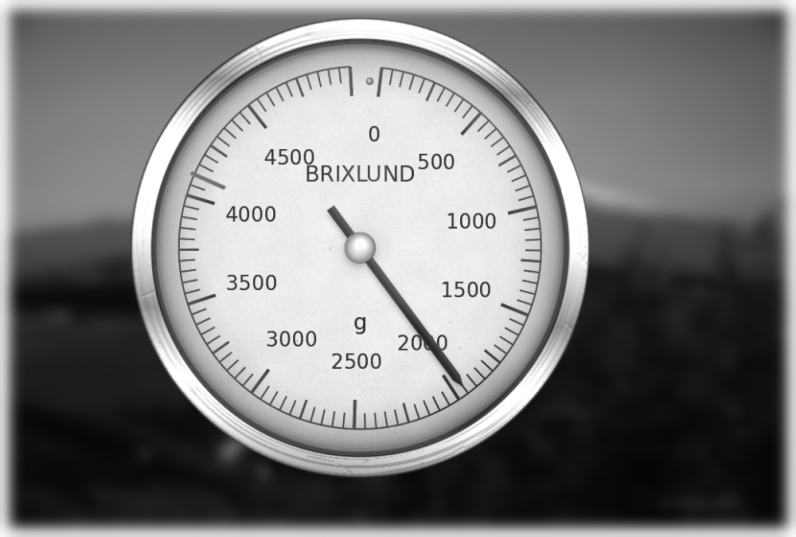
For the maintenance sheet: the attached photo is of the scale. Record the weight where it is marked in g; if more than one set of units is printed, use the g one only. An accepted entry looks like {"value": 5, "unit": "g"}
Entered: {"value": 1950, "unit": "g"}
